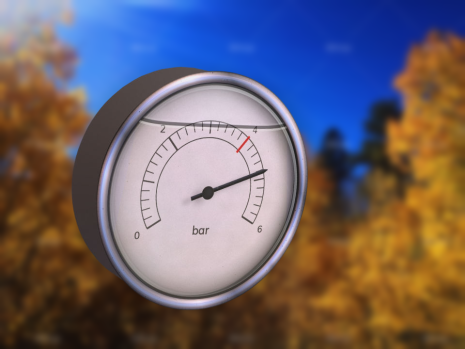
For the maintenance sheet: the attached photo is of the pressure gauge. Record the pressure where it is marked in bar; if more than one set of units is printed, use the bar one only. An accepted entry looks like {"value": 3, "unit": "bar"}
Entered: {"value": 4.8, "unit": "bar"}
